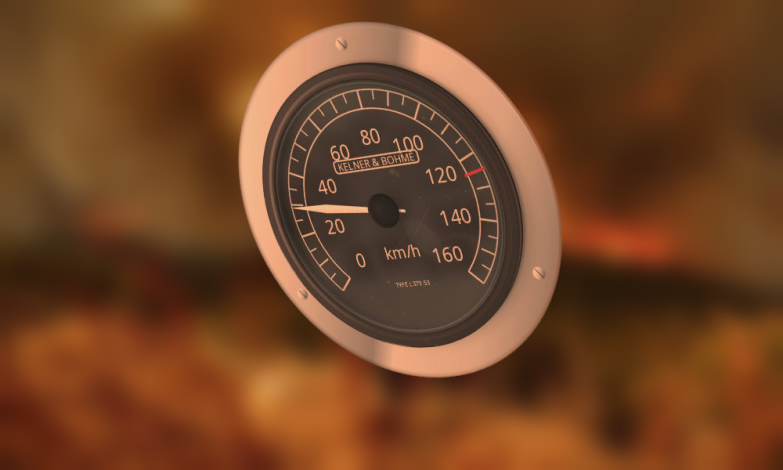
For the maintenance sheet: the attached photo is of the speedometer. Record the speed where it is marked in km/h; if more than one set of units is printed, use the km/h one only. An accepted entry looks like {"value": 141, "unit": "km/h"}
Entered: {"value": 30, "unit": "km/h"}
